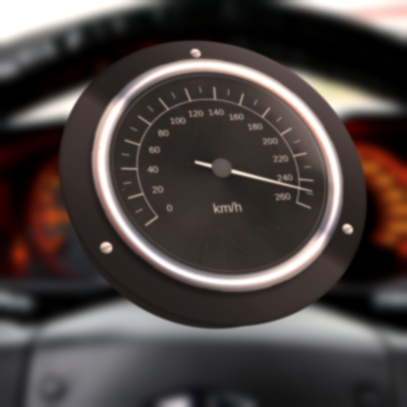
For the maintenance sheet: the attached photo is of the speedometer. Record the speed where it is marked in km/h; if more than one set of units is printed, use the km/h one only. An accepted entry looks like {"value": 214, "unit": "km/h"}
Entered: {"value": 250, "unit": "km/h"}
